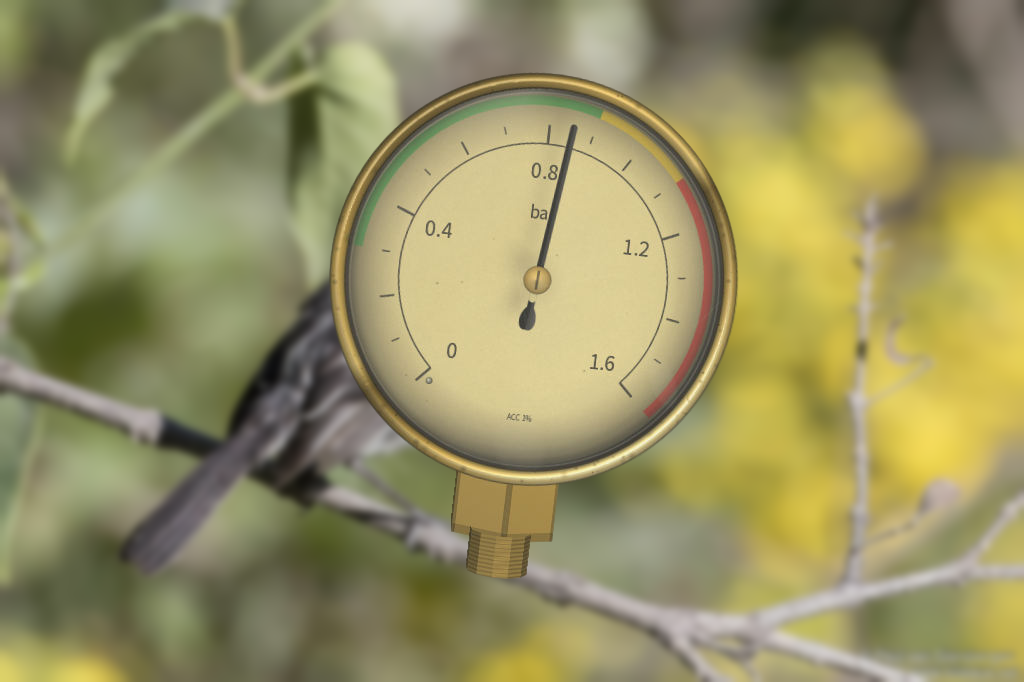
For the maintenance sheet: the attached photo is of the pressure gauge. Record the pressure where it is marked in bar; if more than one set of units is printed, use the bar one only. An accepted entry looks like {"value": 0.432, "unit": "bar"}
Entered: {"value": 0.85, "unit": "bar"}
